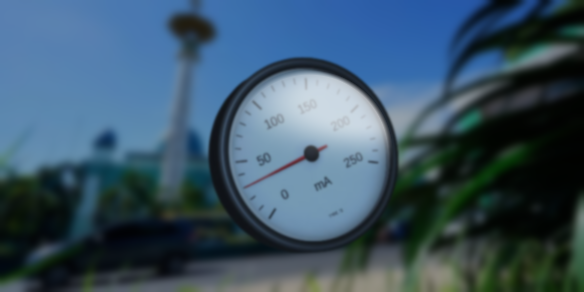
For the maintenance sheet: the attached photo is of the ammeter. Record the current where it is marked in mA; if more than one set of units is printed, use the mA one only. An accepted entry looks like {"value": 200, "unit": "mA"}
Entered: {"value": 30, "unit": "mA"}
